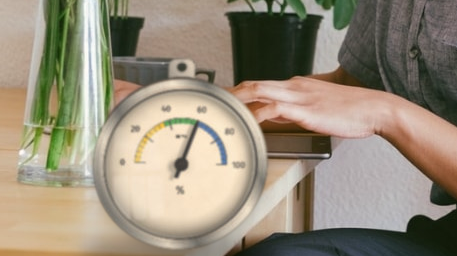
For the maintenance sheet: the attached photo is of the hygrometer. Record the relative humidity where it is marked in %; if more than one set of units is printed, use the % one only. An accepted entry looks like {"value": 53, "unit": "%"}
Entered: {"value": 60, "unit": "%"}
